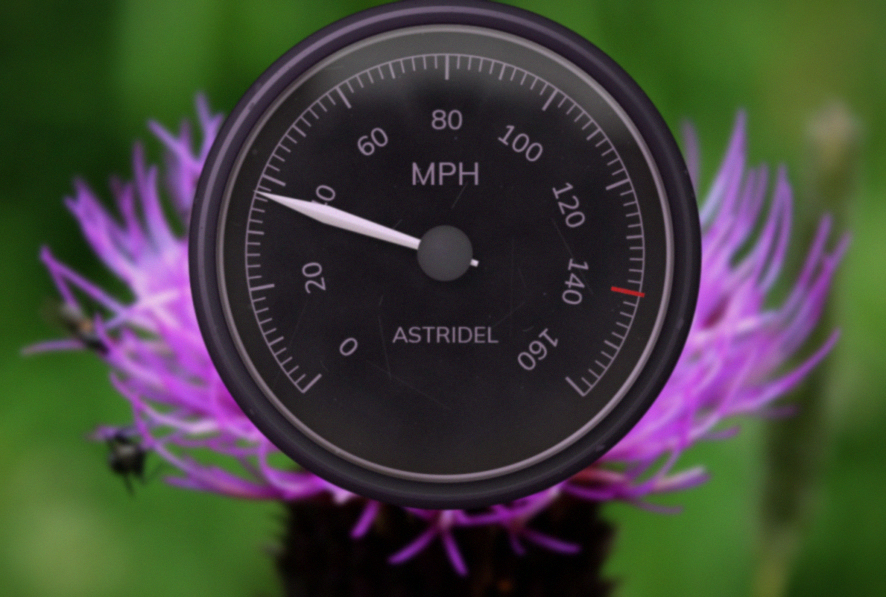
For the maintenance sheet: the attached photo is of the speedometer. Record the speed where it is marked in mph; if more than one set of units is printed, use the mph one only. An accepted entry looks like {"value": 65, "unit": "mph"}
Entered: {"value": 37, "unit": "mph"}
